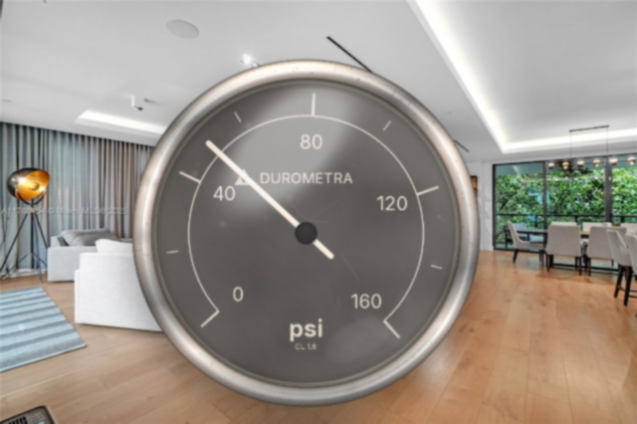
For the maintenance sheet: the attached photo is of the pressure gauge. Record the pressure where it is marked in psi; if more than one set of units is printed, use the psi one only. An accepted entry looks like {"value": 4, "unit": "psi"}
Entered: {"value": 50, "unit": "psi"}
